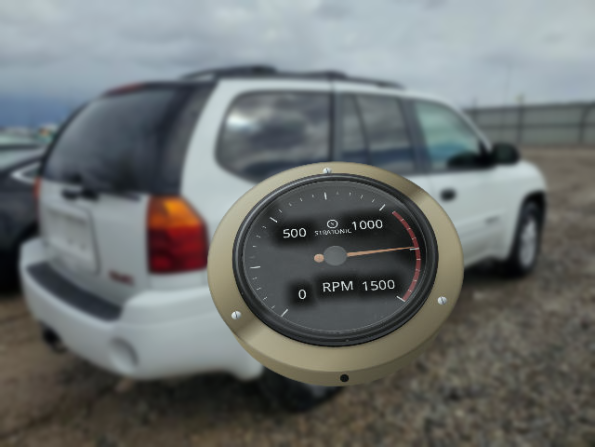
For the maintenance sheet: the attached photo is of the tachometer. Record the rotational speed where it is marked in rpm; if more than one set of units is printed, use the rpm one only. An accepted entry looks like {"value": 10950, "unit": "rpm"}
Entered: {"value": 1250, "unit": "rpm"}
